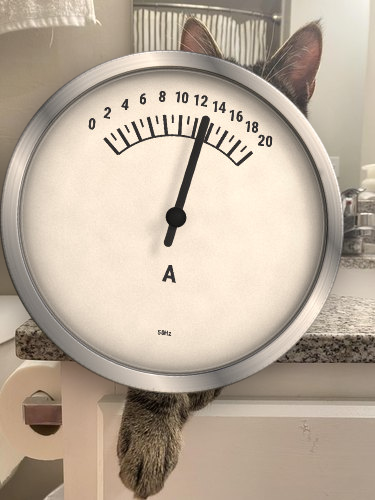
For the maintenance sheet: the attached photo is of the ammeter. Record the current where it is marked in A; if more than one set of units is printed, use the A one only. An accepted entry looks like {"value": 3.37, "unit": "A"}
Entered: {"value": 13, "unit": "A"}
